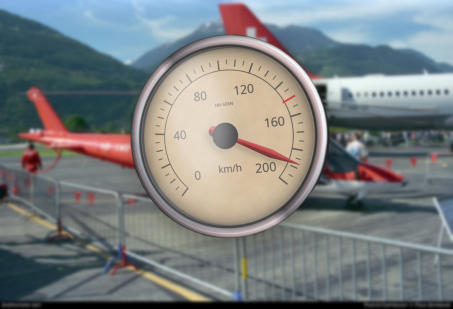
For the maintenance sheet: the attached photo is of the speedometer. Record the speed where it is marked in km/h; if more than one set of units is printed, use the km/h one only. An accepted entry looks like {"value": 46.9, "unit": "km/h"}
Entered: {"value": 187.5, "unit": "km/h"}
